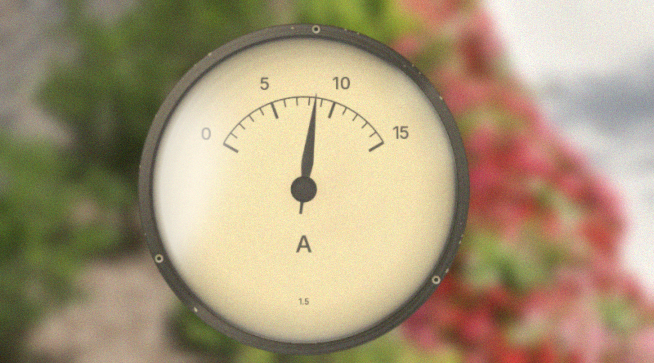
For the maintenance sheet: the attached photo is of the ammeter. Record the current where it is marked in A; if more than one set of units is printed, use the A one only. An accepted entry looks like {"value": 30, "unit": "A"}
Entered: {"value": 8.5, "unit": "A"}
